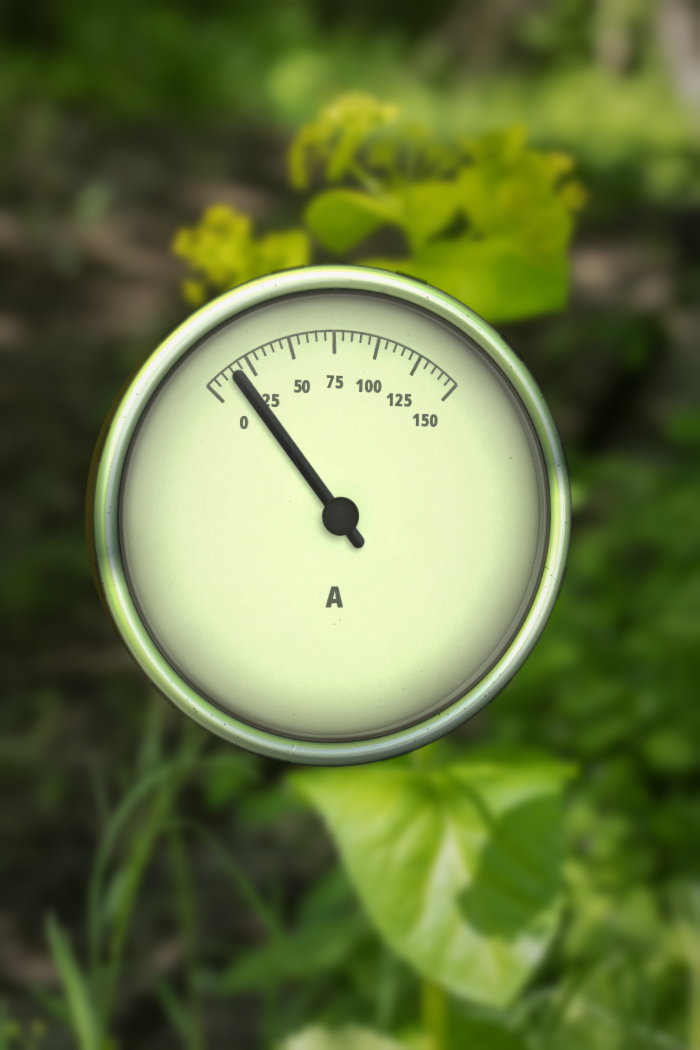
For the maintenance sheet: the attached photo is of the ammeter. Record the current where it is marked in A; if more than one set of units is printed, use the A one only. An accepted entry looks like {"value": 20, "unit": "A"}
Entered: {"value": 15, "unit": "A"}
